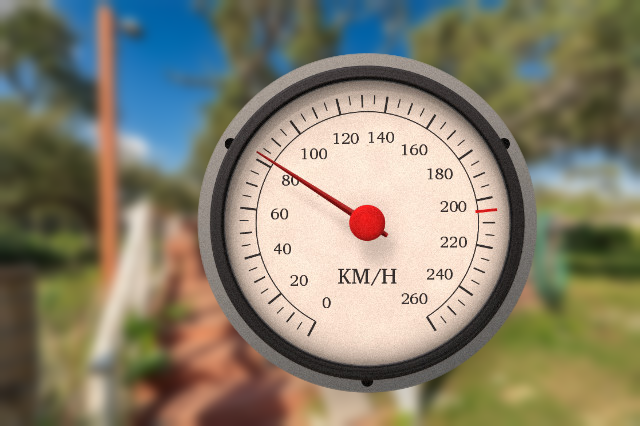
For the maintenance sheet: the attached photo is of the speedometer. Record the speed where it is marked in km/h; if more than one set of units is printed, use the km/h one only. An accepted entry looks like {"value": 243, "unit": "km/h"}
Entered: {"value": 82.5, "unit": "km/h"}
